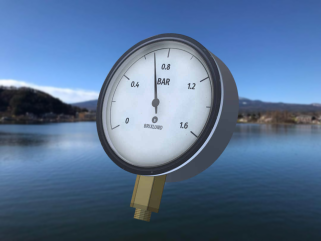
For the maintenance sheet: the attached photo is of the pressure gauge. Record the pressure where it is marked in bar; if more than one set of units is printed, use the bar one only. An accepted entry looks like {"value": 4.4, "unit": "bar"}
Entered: {"value": 0.7, "unit": "bar"}
